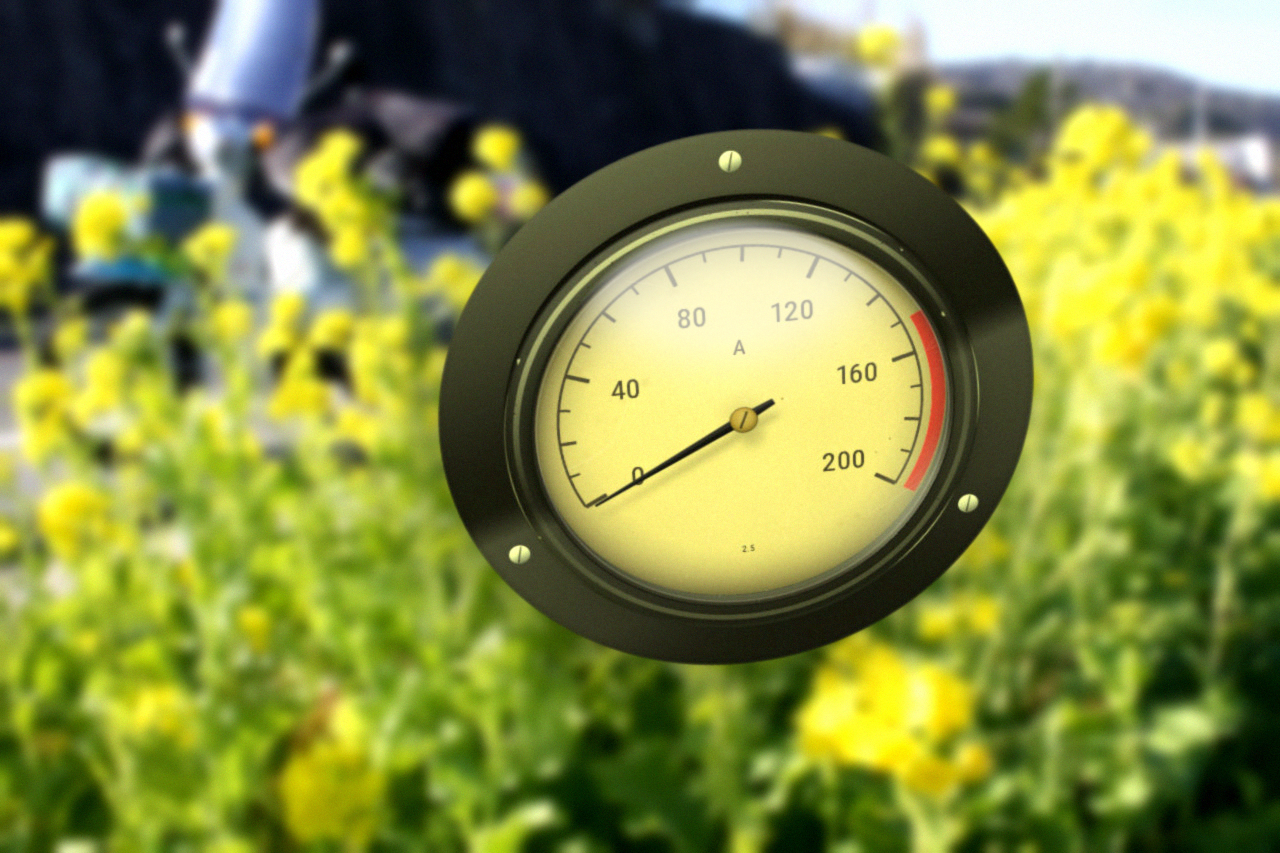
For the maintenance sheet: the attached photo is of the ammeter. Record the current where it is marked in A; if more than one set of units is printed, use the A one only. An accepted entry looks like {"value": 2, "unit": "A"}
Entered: {"value": 0, "unit": "A"}
